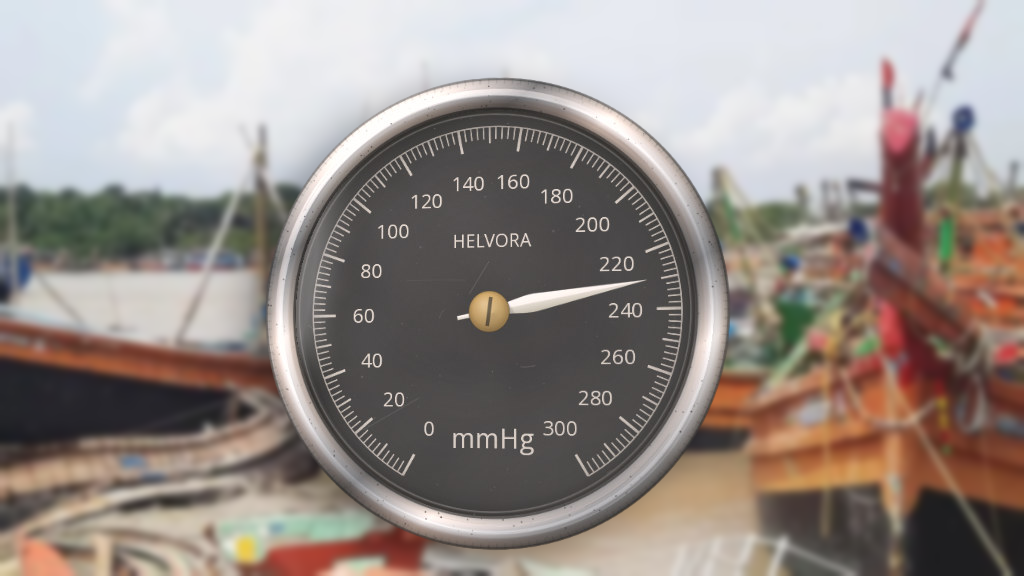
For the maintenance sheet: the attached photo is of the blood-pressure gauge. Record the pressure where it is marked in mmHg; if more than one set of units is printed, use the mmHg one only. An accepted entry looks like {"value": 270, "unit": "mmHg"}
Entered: {"value": 230, "unit": "mmHg"}
